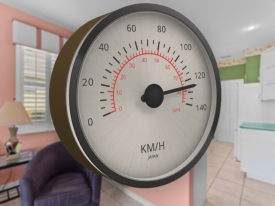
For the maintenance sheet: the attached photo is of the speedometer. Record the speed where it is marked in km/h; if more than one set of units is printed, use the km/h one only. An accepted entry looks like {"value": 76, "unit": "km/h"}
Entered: {"value": 125, "unit": "km/h"}
